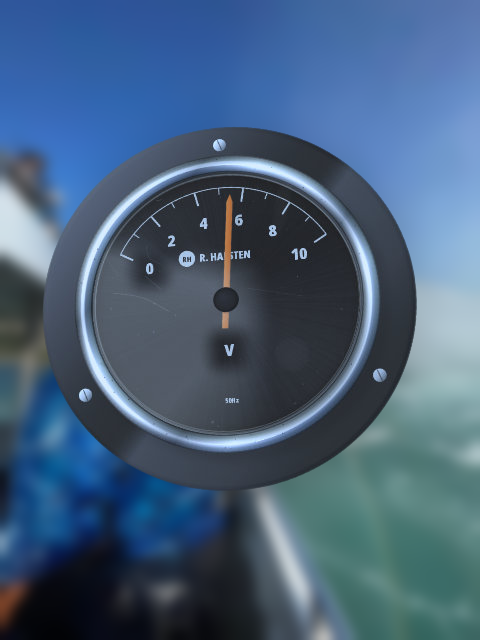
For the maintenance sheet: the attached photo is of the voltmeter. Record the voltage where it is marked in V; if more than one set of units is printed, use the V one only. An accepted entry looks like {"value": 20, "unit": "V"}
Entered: {"value": 5.5, "unit": "V"}
